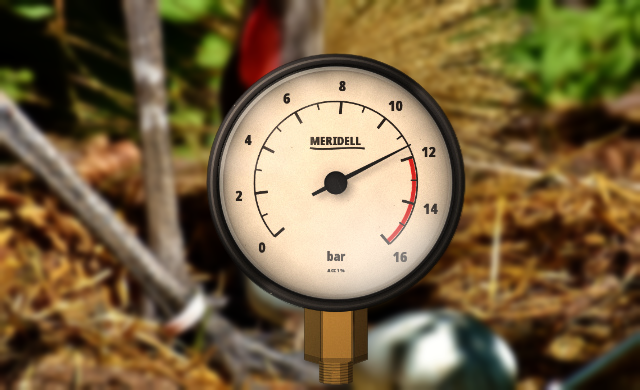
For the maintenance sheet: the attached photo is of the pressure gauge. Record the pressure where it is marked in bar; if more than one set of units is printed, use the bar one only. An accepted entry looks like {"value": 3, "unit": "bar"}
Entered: {"value": 11.5, "unit": "bar"}
